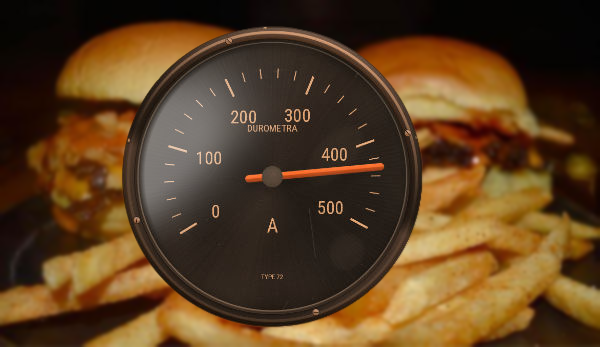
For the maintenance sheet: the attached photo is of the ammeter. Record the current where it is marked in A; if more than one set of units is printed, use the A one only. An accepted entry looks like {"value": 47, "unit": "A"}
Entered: {"value": 430, "unit": "A"}
